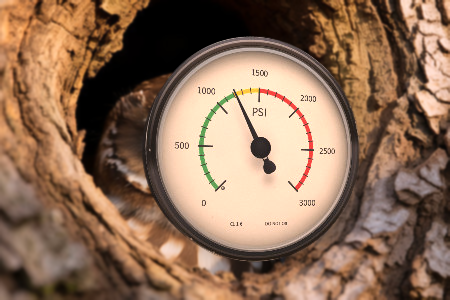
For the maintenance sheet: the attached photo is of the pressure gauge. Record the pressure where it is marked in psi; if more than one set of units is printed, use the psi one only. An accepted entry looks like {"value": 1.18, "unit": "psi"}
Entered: {"value": 1200, "unit": "psi"}
